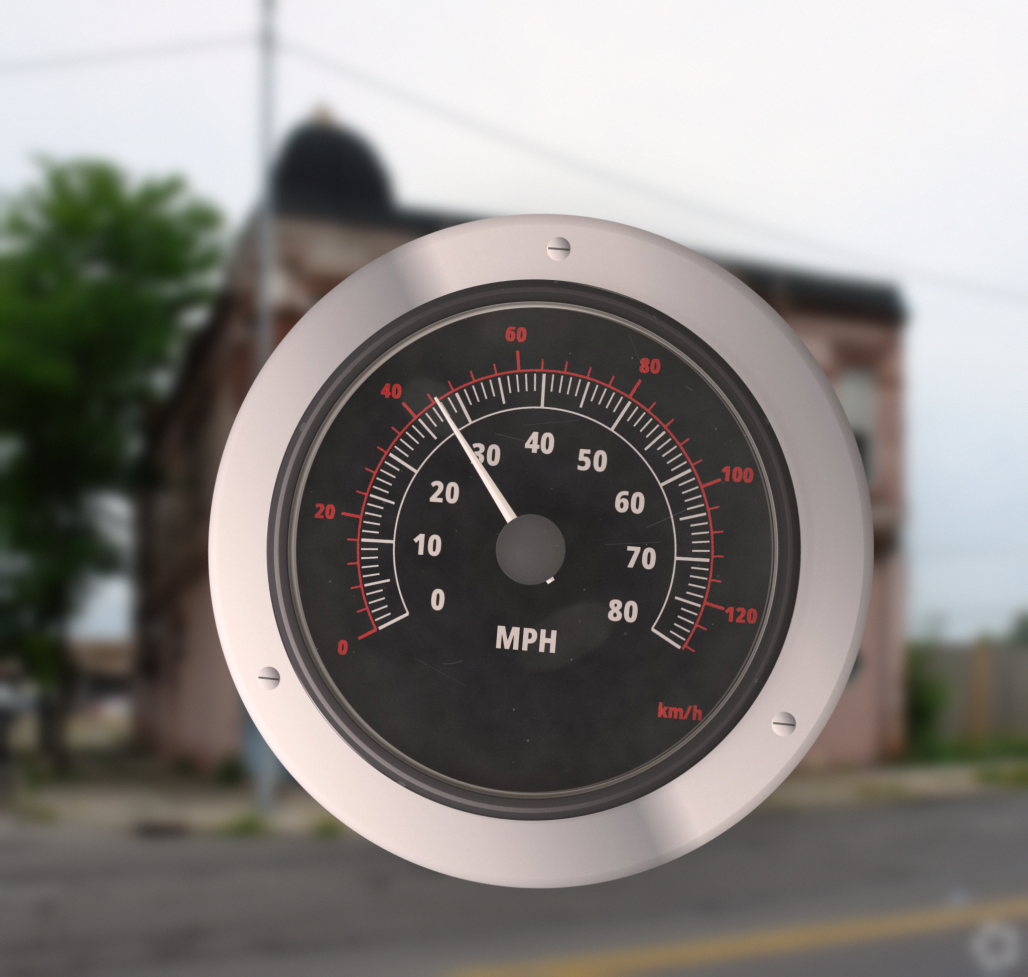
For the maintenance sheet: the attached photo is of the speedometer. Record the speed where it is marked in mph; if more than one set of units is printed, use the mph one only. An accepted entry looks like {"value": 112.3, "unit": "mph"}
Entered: {"value": 28, "unit": "mph"}
